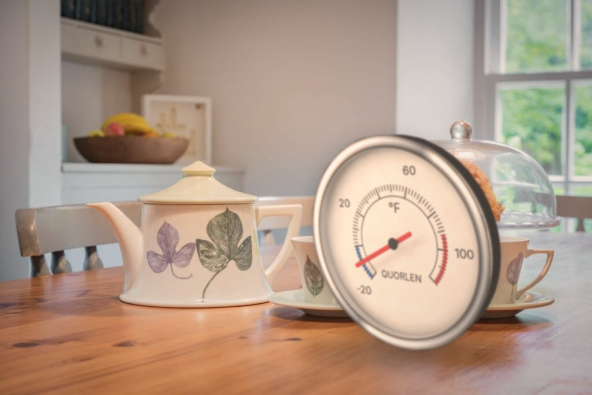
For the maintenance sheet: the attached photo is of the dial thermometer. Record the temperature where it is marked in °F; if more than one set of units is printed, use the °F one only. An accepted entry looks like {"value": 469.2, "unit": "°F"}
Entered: {"value": -10, "unit": "°F"}
